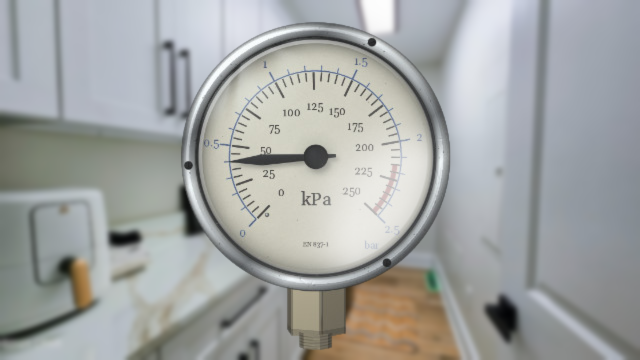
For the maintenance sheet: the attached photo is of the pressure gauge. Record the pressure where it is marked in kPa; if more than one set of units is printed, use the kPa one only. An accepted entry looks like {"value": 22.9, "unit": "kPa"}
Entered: {"value": 40, "unit": "kPa"}
